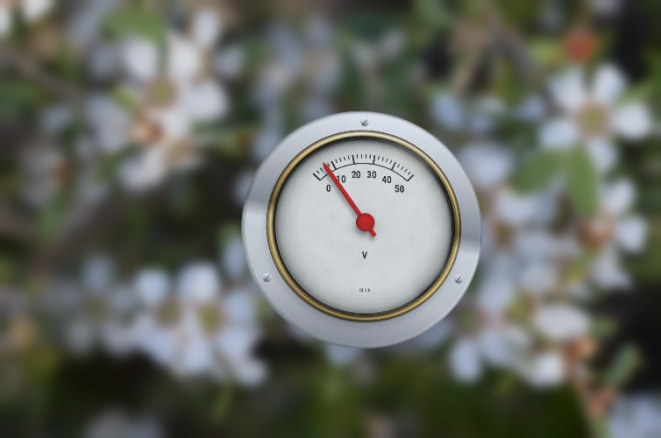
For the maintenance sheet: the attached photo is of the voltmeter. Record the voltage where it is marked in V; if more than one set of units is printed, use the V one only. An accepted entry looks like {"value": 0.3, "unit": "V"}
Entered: {"value": 6, "unit": "V"}
